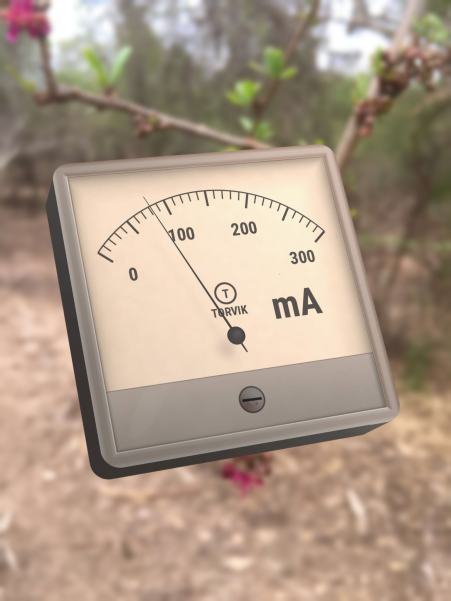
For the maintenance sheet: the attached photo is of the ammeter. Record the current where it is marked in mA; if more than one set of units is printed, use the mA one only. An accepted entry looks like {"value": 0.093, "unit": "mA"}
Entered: {"value": 80, "unit": "mA"}
